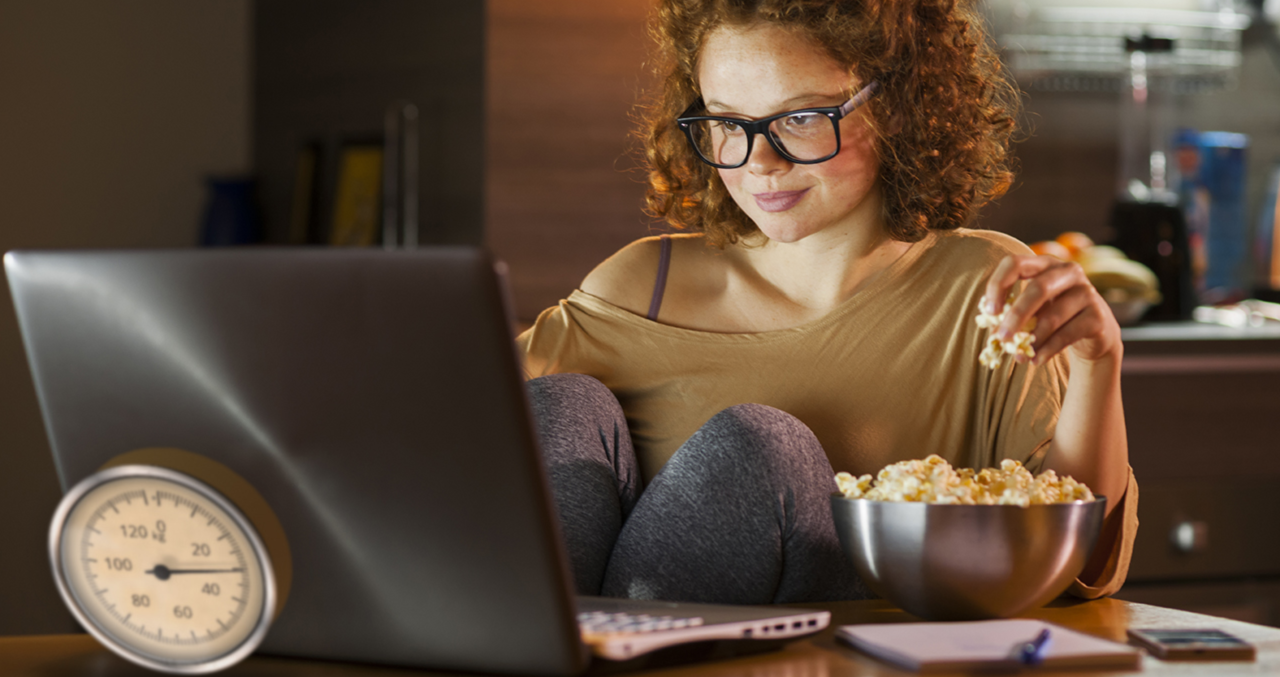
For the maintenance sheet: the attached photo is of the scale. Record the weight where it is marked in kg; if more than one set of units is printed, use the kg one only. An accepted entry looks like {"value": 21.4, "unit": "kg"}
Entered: {"value": 30, "unit": "kg"}
